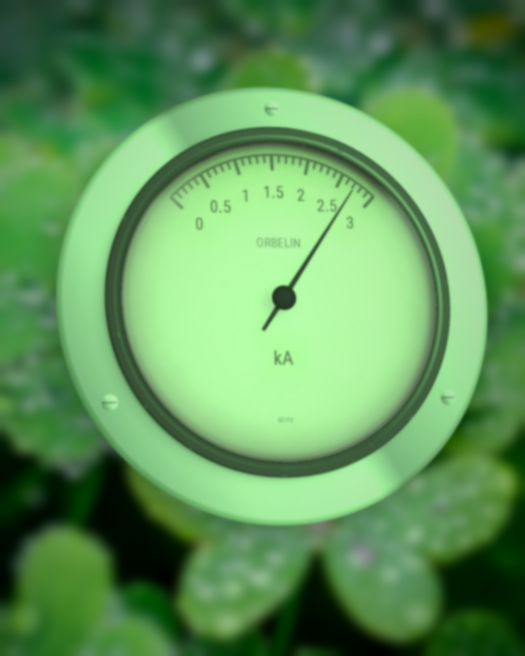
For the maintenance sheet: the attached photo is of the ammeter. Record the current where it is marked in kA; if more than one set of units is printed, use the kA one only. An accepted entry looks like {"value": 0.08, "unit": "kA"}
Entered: {"value": 2.7, "unit": "kA"}
